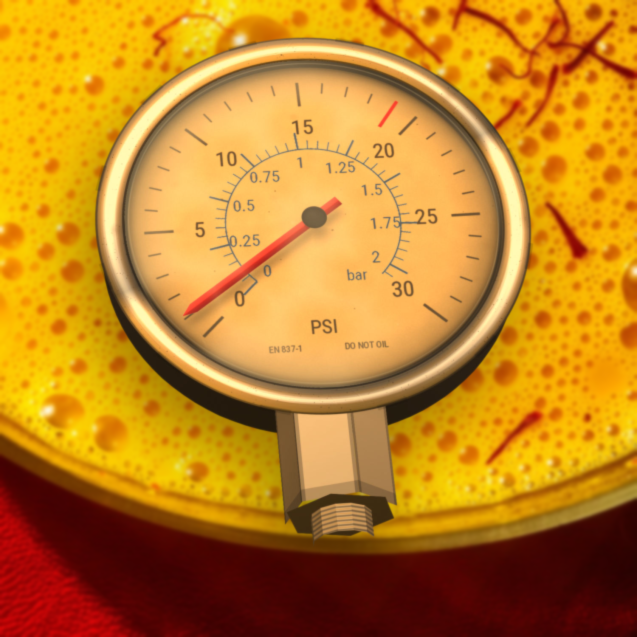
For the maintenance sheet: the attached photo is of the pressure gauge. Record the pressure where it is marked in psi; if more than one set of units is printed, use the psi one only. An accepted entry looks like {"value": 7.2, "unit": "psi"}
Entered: {"value": 1, "unit": "psi"}
